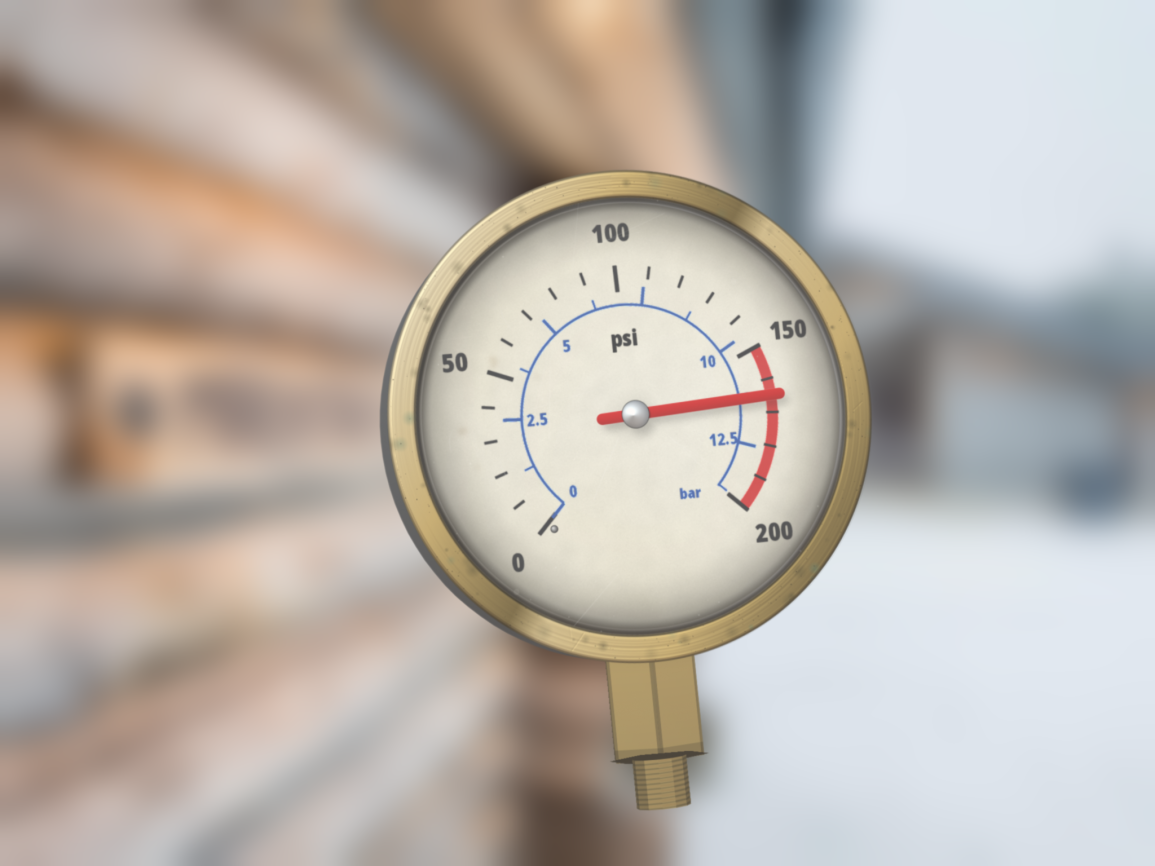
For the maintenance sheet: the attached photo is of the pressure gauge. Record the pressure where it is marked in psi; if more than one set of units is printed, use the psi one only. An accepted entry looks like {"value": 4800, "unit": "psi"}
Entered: {"value": 165, "unit": "psi"}
